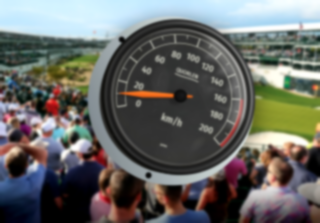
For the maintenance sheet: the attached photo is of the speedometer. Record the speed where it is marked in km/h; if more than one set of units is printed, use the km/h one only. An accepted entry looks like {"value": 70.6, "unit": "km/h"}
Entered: {"value": 10, "unit": "km/h"}
